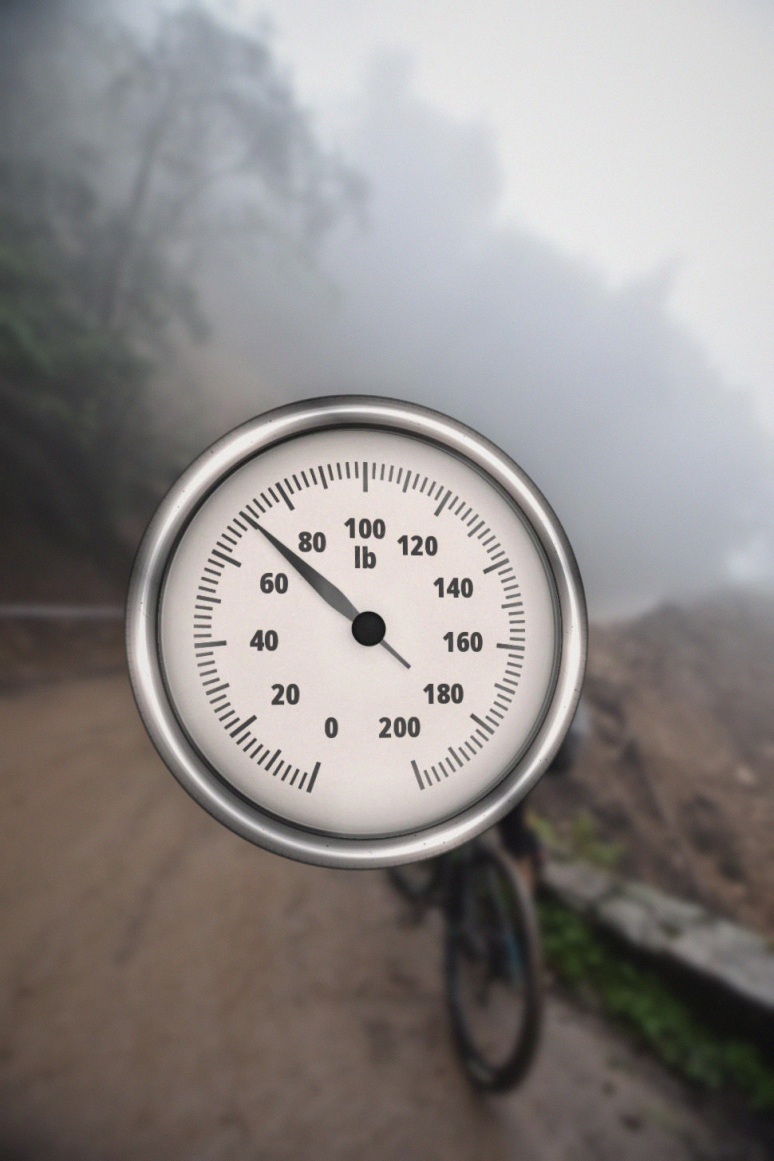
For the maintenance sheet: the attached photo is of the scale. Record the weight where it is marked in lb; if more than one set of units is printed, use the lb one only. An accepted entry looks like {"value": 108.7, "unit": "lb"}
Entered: {"value": 70, "unit": "lb"}
